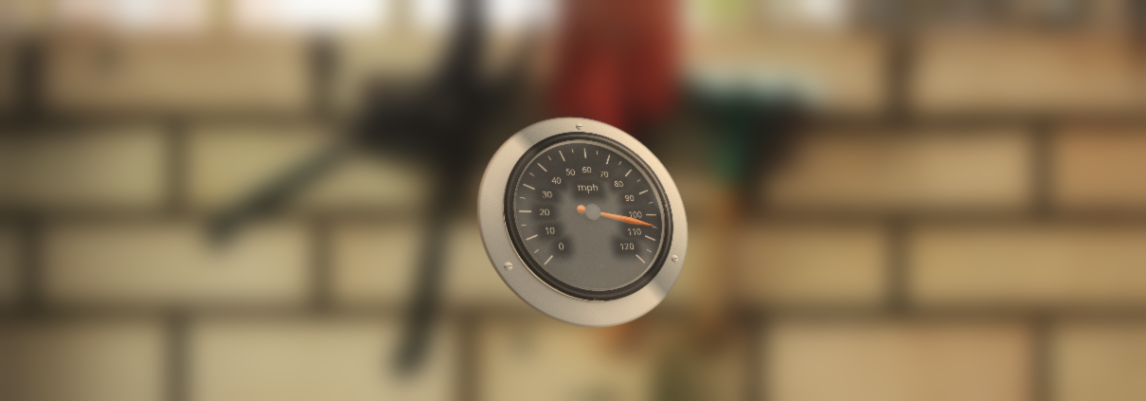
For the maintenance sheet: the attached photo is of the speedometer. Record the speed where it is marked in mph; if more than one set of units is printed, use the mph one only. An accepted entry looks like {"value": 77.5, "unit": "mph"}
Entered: {"value": 105, "unit": "mph"}
